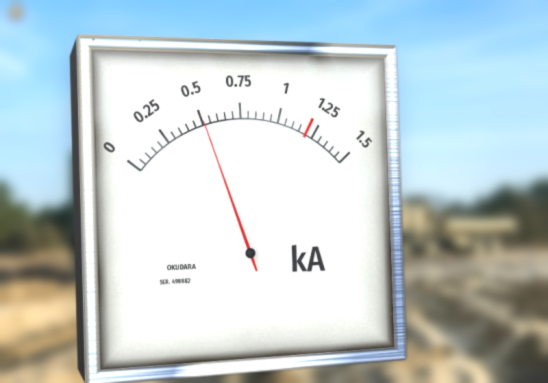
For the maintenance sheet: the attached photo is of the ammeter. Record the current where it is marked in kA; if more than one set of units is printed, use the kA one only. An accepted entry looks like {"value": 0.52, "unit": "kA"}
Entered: {"value": 0.5, "unit": "kA"}
